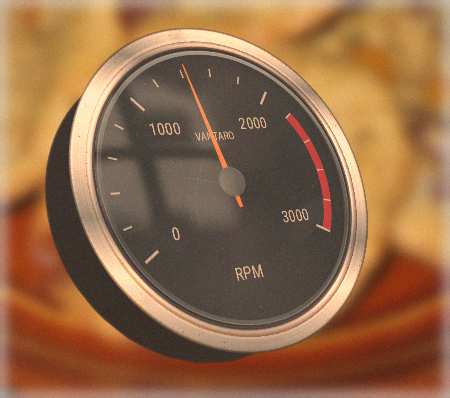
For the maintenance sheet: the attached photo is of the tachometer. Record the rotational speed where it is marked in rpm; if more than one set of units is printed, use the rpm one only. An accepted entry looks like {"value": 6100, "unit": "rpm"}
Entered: {"value": 1400, "unit": "rpm"}
